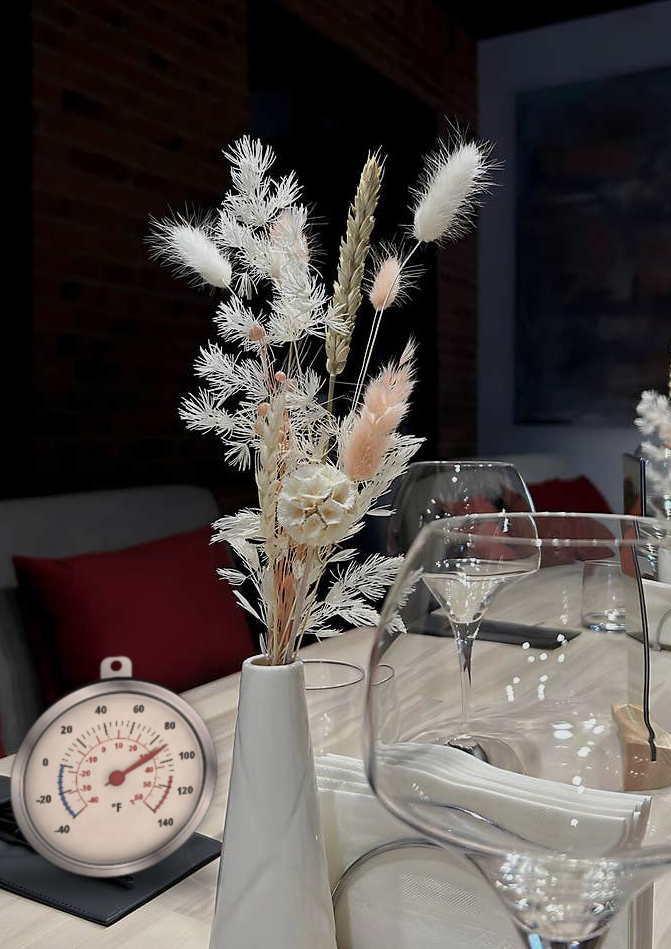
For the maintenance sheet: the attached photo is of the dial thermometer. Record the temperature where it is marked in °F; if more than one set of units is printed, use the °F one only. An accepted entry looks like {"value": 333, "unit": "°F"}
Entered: {"value": 88, "unit": "°F"}
